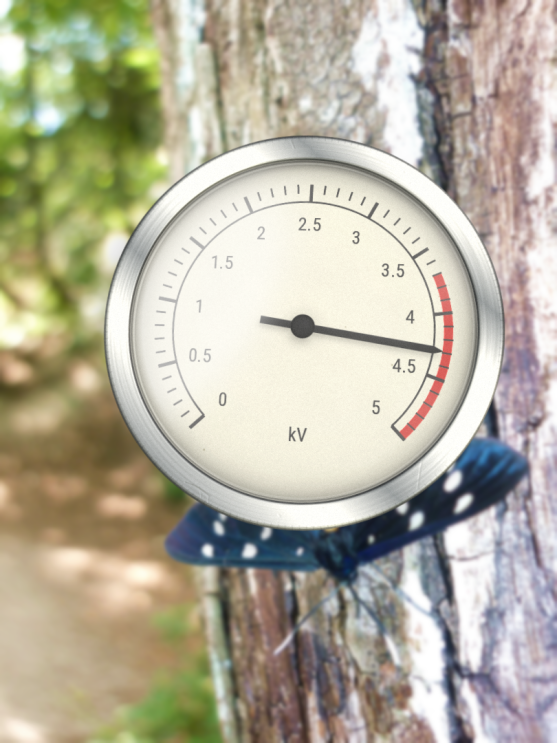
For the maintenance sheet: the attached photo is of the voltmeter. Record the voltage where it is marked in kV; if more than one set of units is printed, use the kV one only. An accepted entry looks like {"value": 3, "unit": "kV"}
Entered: {"value": 4.3, "unit": "kV"}
